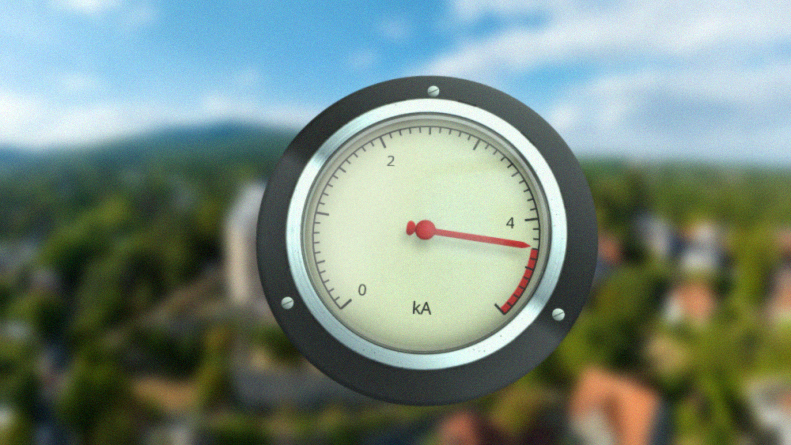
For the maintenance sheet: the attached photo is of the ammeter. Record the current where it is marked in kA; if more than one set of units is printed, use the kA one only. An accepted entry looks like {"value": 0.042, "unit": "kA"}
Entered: {"value": 4.3, "unit": "kA"}
